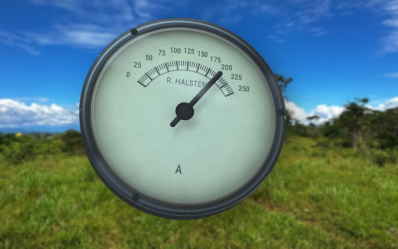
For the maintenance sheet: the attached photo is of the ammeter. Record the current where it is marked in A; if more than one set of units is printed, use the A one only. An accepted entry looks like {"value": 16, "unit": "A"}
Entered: {"value": 200, "unit": "A"}
